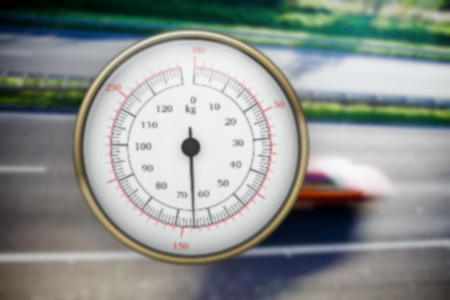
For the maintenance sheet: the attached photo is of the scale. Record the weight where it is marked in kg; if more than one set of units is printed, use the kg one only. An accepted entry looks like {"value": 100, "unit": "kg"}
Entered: {"value": 65, "unit": "kg"}
